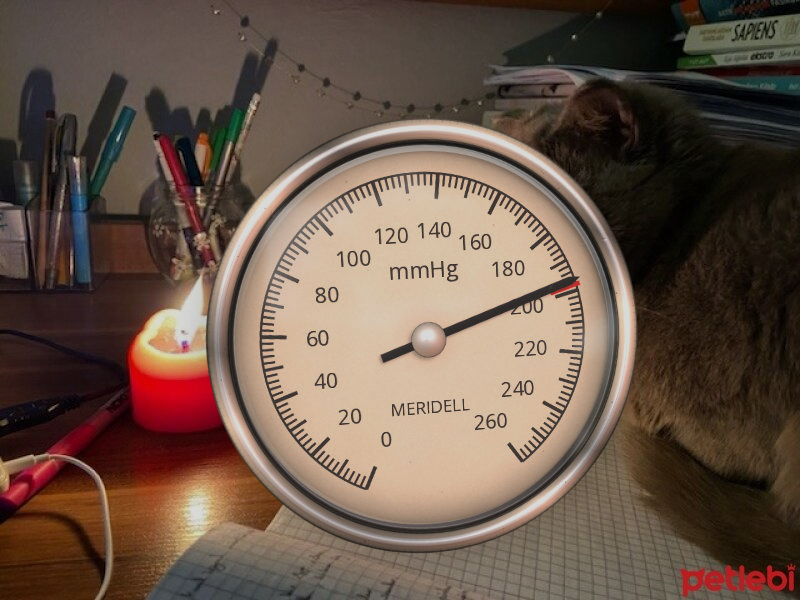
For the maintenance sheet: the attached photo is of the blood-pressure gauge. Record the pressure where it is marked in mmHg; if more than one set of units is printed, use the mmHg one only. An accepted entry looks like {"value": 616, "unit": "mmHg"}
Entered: {"value": 196, "unit": "mmHg"}
